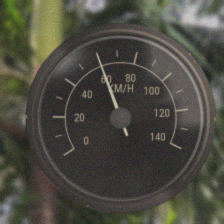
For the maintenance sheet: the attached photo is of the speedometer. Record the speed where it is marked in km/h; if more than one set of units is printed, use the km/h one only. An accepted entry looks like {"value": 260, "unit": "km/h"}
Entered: {"value": 60, "unit": "km/h"}
